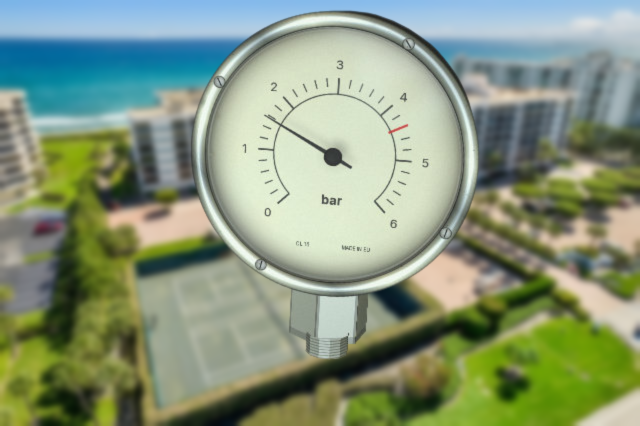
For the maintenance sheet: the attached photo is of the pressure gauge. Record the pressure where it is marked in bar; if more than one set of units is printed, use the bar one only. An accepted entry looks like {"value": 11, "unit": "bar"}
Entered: {"value": 1.6, "unit": "bar"}
